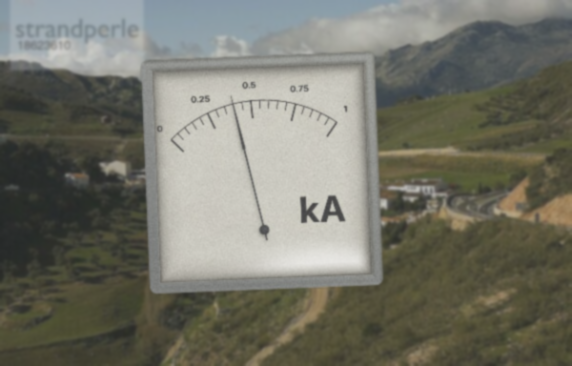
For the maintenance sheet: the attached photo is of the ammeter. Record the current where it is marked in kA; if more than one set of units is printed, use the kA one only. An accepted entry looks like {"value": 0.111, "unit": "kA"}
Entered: {"value": 0.4, "unit": "kA"}
